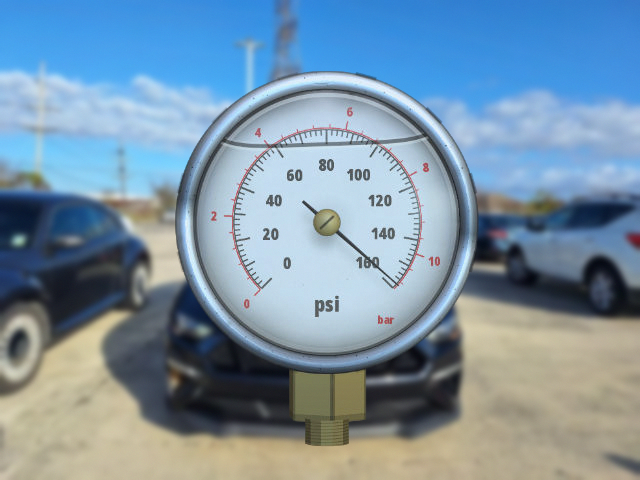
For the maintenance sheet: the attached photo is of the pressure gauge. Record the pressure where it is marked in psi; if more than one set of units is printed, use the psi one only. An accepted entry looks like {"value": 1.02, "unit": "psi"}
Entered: {"value": 158, "unit": "psi"}
